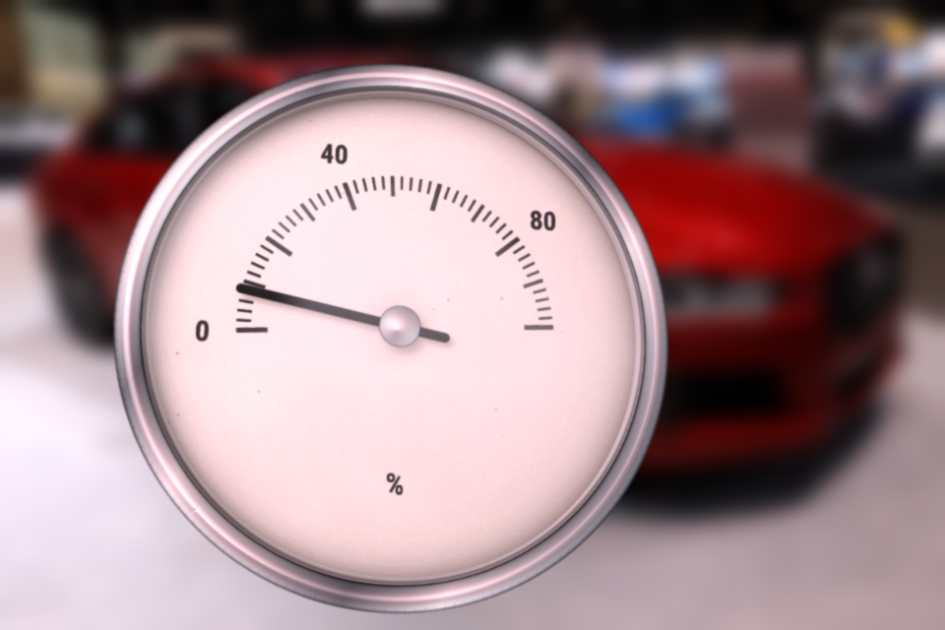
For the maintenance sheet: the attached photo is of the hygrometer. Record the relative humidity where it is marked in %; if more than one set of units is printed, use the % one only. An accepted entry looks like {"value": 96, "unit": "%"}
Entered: {"value": 8, "unit": "%"}
